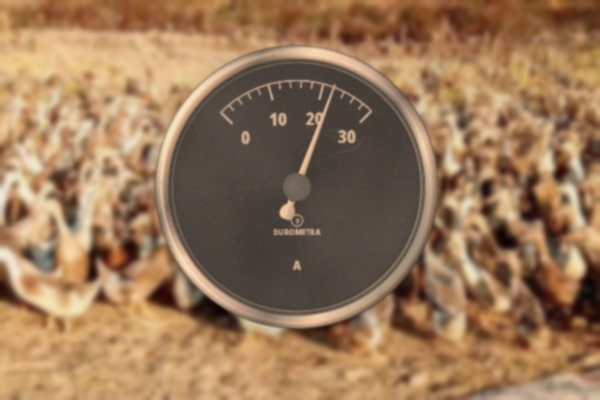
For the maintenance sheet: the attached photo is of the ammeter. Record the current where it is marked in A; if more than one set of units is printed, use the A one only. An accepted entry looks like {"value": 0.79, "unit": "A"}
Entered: {"value": 22, "unit": "A"}
